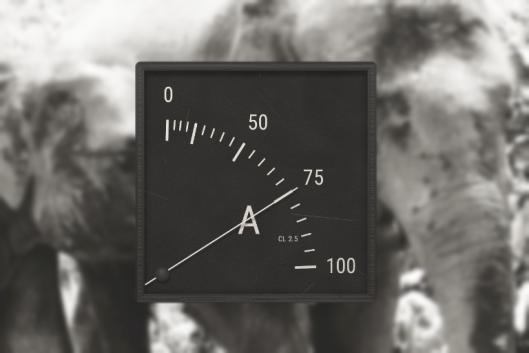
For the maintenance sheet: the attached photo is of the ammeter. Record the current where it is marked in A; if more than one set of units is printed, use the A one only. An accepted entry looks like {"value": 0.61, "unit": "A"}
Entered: {"value": 75, "unit": "A"}
